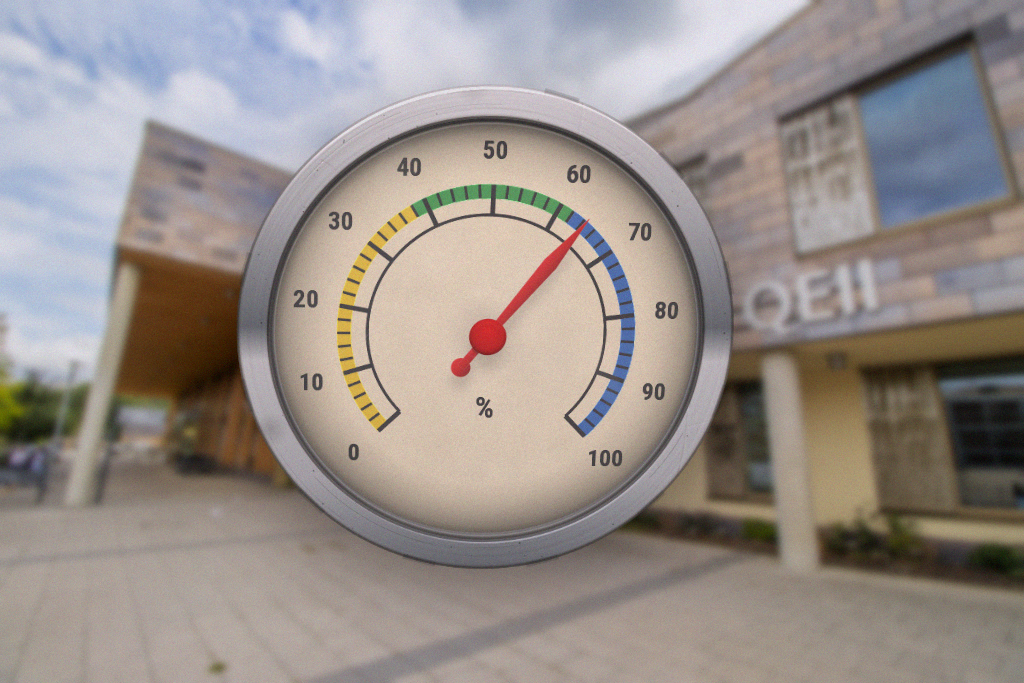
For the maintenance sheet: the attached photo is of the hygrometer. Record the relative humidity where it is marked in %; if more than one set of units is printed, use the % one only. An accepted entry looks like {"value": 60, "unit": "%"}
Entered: {"value": 64, "unit": "%"}
